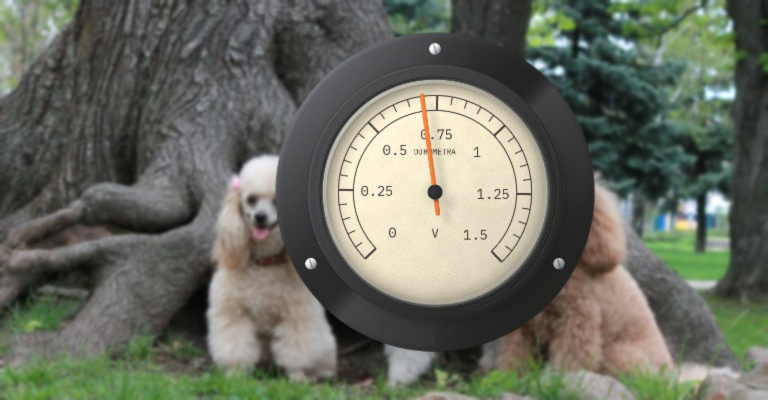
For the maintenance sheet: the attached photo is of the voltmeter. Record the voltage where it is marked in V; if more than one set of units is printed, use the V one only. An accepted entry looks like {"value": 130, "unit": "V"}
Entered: {"value": 0.7, "unit": "V"}
